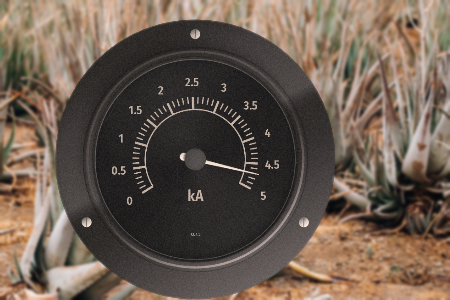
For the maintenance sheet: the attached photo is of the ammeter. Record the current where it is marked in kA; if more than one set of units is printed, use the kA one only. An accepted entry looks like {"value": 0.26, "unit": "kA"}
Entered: {"value": 4.7, "unit": "kA"}
